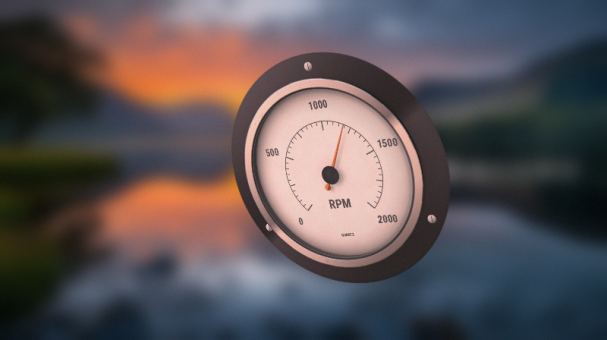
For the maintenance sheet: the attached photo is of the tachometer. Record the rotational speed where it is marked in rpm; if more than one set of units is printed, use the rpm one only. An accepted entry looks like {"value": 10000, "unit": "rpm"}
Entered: {"value": 1200, "unit": "rpm"}
